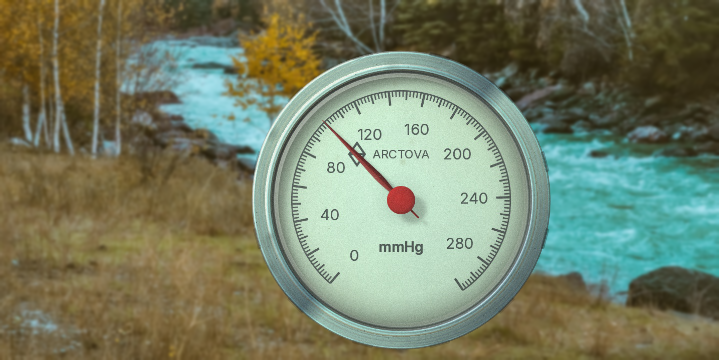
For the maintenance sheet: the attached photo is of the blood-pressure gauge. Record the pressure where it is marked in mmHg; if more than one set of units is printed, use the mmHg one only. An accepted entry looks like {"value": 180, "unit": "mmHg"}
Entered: {"value": 100, "unit": "mmHg"}
